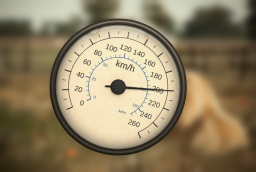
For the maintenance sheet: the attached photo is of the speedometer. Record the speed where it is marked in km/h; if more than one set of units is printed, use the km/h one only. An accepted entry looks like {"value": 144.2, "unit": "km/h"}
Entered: {"value": 200, "unit": "km/h"}
